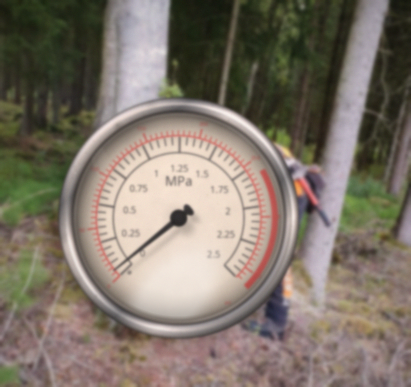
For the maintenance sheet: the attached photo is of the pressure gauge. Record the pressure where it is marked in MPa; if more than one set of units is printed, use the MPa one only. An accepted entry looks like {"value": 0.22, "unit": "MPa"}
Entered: {"value": 0.05, "unit": "MPa"}
